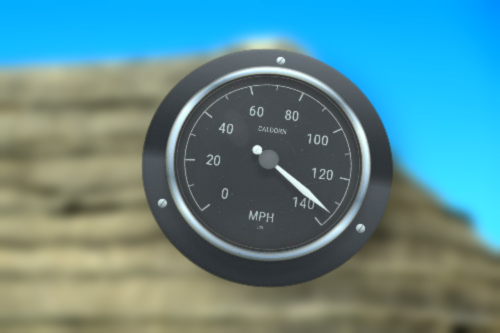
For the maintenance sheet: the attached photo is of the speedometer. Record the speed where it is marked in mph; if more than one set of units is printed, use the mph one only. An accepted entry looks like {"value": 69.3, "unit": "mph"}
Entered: {"value": 135, "unit": "mph"}
